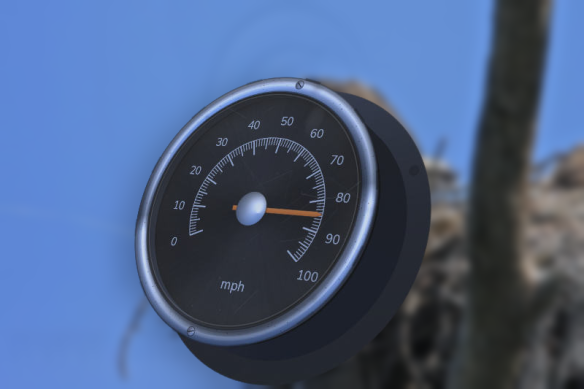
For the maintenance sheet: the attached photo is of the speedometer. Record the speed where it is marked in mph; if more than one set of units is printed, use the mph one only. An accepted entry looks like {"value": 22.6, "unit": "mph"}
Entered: {"value": 85, "unit": "mph"}
